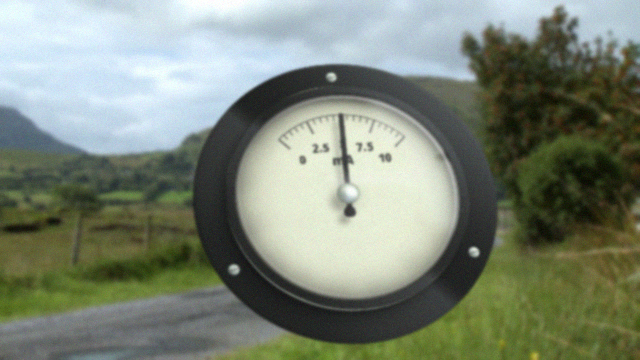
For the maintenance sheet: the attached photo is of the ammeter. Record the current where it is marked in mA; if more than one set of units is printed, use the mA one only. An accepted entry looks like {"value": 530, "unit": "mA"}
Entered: {"value": 5, "unit": "mA"}
